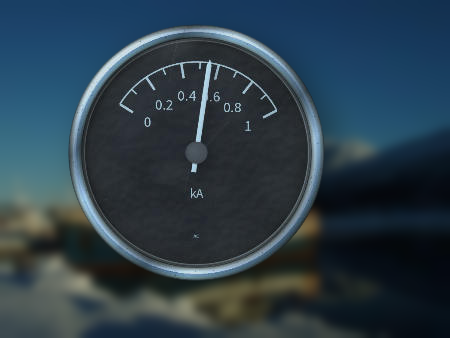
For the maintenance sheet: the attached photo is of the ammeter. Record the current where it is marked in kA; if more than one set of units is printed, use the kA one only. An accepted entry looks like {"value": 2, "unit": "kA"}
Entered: {"value": 0.55, "unit": "kA"}
